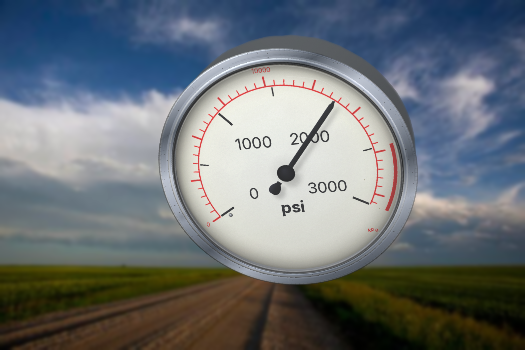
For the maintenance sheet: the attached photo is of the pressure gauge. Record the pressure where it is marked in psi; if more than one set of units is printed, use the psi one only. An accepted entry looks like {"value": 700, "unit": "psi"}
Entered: {"value": 2000, "unit": "psi"}
